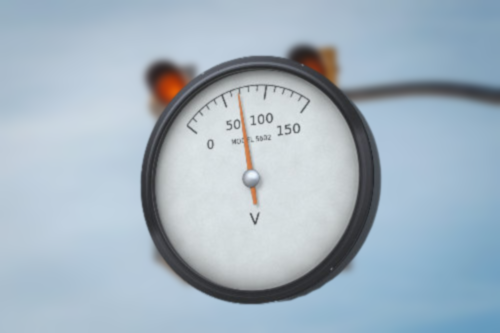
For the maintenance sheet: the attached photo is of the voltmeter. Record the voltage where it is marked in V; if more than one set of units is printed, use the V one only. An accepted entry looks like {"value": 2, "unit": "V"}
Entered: {"value": 70, "unit": "V"}
